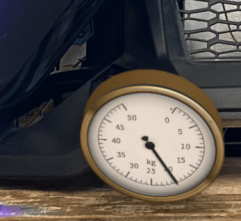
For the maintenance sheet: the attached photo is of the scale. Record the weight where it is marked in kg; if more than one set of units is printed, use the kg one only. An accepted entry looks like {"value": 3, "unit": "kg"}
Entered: {"value": 20, "unit": "kg"}
